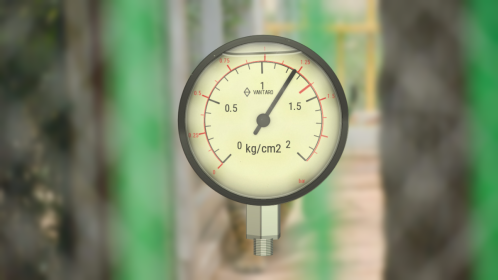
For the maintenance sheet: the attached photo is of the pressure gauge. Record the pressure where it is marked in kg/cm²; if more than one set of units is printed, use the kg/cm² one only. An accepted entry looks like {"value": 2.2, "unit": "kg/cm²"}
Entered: {"value": 1.25, "unit": "kg/cm²"}
